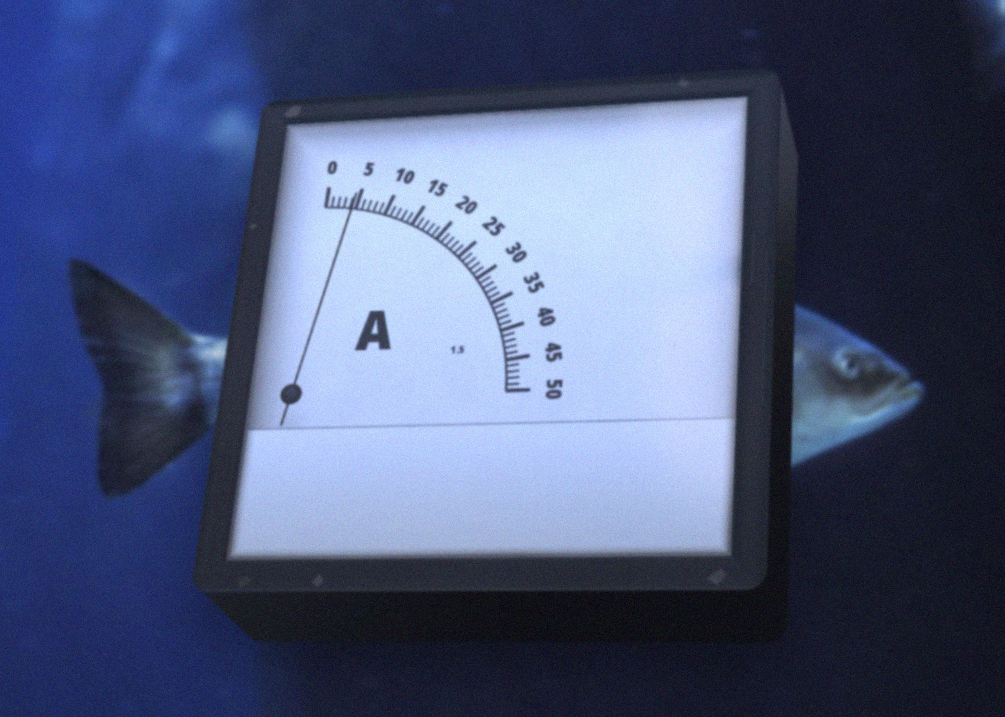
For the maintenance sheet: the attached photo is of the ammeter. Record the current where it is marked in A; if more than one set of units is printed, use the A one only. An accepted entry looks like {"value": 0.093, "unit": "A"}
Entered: {"value": 5, "unit": "A"}
